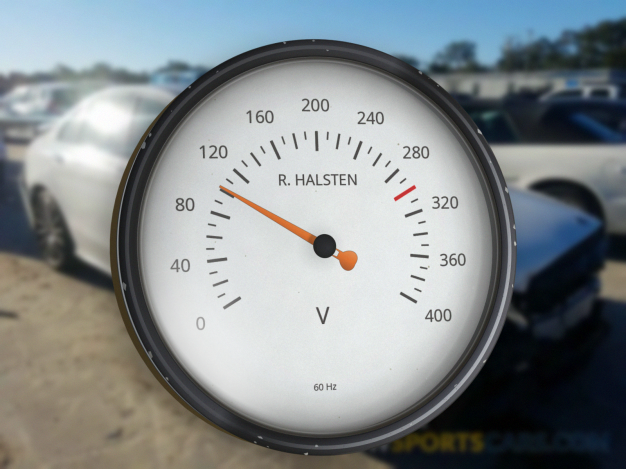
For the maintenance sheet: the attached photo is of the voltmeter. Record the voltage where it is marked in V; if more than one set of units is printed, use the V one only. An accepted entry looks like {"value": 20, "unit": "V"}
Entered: {"value": 100, "unit": "V"}
